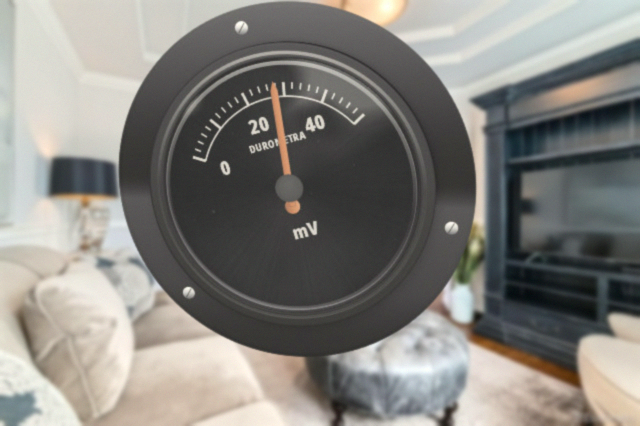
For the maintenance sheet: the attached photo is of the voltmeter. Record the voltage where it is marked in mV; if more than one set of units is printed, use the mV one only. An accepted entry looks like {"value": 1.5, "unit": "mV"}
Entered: {"value": 28, "unit": "mV"}
